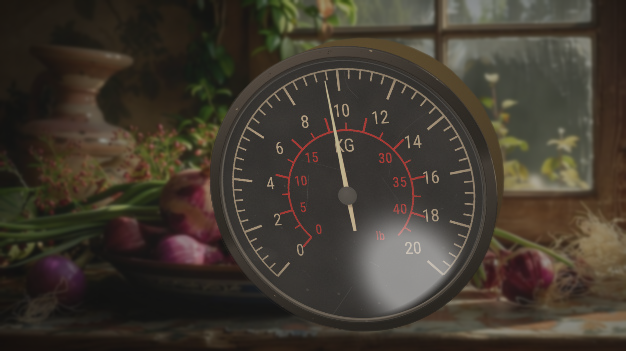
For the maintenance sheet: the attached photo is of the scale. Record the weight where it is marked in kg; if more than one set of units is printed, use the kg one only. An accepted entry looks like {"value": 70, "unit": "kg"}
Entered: {"value": 9.6, "unit": "kg"}
